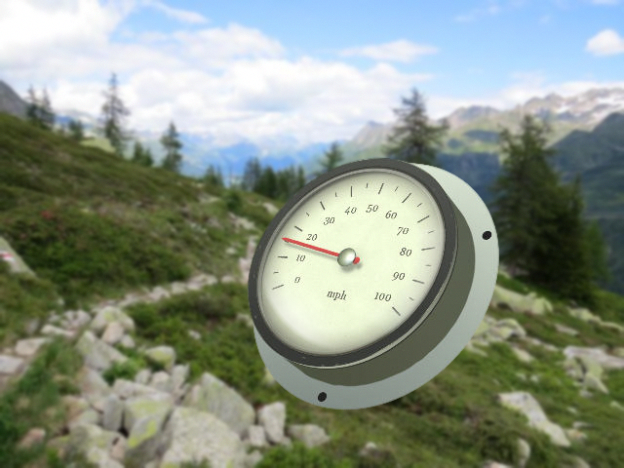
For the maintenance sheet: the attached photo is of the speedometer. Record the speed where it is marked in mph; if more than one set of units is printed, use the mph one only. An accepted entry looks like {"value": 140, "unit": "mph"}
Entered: {"value": 15, "unit": "mph"}
